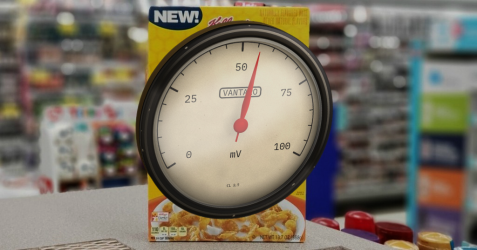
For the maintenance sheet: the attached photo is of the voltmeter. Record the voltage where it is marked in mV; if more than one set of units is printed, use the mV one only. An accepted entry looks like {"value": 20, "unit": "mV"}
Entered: {"value": 55, "unit": "mV"}
